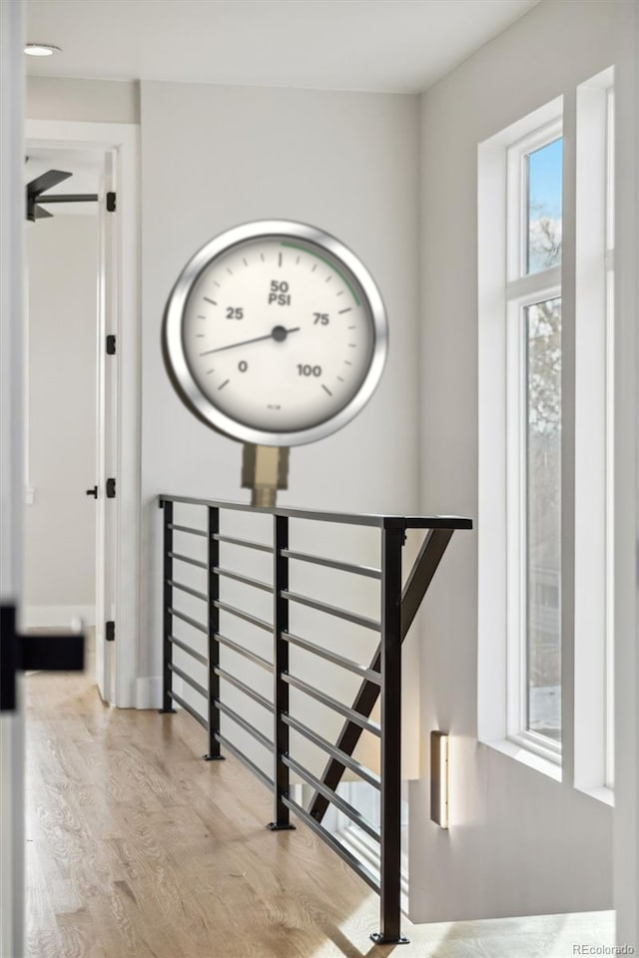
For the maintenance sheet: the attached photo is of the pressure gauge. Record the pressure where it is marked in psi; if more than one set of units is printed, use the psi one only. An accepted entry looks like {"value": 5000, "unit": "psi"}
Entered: {"value": 10, "unit": "psi"}
